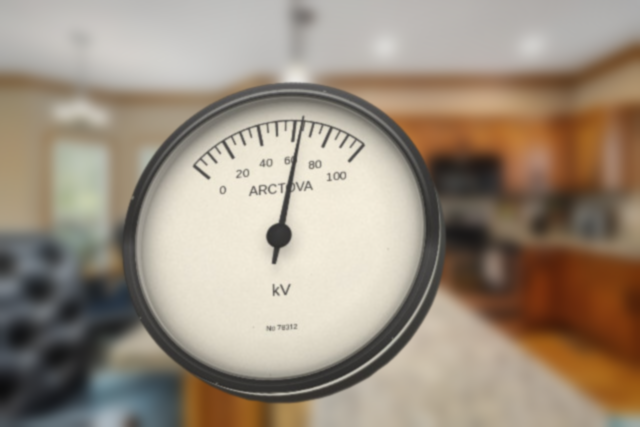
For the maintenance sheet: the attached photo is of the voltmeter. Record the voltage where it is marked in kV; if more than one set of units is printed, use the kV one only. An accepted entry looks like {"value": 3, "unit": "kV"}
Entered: {"value": 65, "unit": "kV"}
